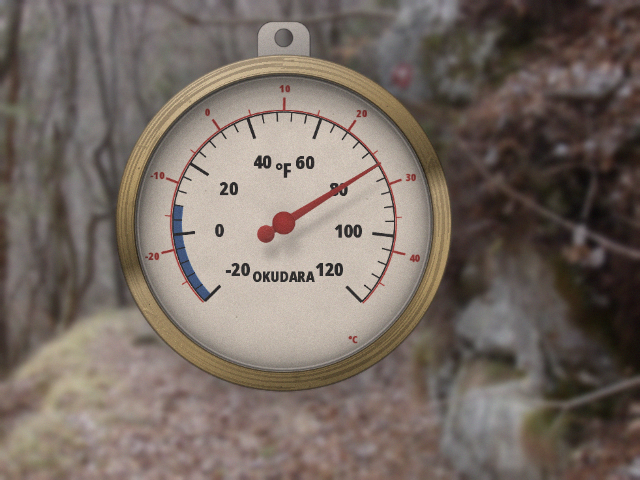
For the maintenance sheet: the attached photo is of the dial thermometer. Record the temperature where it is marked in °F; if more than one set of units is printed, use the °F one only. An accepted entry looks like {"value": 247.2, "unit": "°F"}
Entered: {"value": 80, "unit": "°F"}
